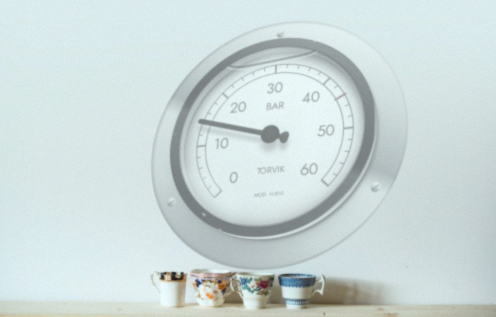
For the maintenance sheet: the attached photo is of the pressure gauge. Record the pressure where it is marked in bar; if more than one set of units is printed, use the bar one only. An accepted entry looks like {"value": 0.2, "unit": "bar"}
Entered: {"value": 14, "unit": "bar"}
